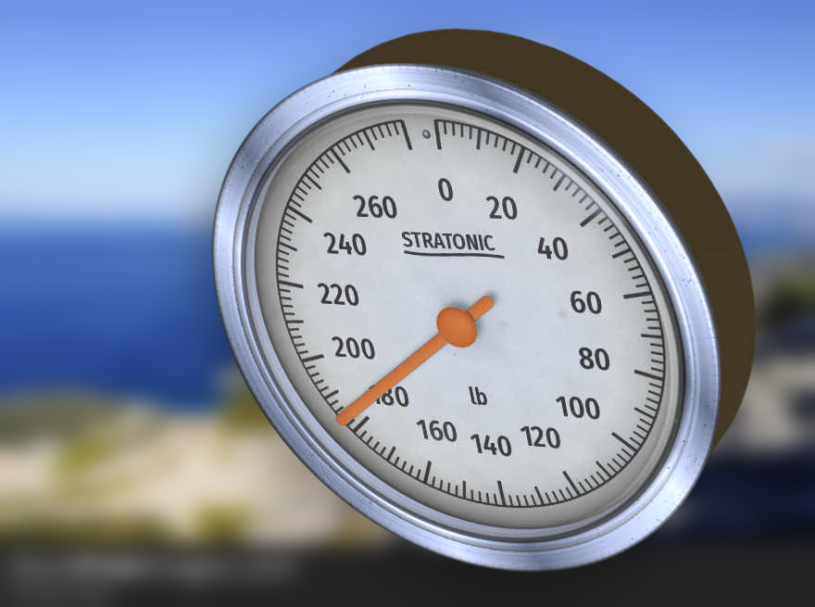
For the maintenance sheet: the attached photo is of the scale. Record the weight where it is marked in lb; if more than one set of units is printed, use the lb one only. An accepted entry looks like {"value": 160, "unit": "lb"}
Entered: {"value": 184, "unit": "lb"}
